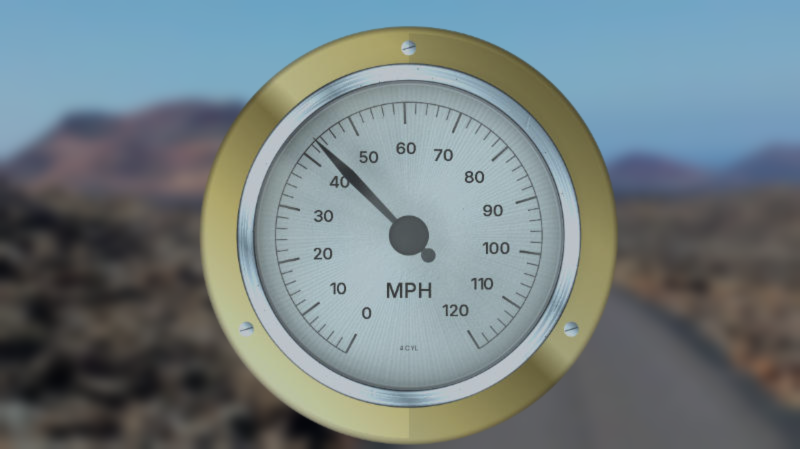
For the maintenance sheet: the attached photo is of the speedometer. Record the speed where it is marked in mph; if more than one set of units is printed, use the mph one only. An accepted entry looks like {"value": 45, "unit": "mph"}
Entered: {"value": 43, "unit": "mph"}
